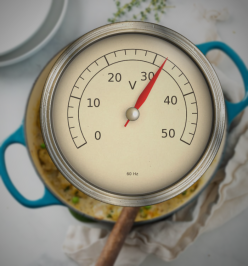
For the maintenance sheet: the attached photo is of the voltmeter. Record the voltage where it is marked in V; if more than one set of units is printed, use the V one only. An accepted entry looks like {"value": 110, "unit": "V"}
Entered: {"value": 32, "unit": "V"}
